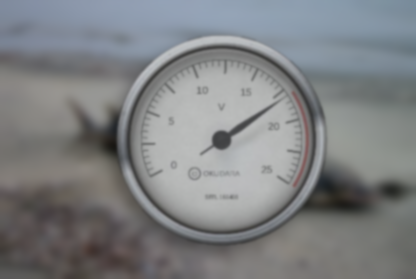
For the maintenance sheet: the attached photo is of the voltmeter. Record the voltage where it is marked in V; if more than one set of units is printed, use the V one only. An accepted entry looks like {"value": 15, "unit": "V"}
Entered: {"value": 18, "unit": "V"}
